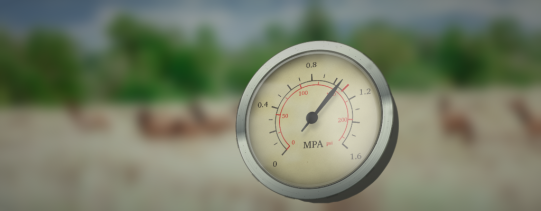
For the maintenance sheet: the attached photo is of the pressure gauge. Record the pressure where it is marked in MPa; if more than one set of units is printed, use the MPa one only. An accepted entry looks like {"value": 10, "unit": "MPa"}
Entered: {"value": 1.05, "unit": "MPa"}
